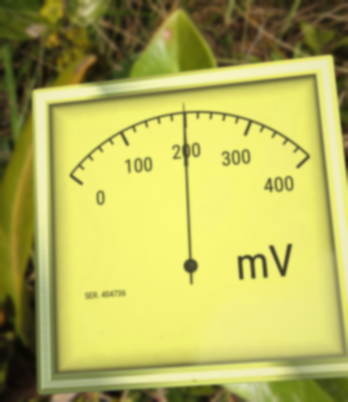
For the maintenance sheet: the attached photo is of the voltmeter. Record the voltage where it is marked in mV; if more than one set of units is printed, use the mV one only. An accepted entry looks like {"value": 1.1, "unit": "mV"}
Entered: {"value": 200, "unit": "mV"}
